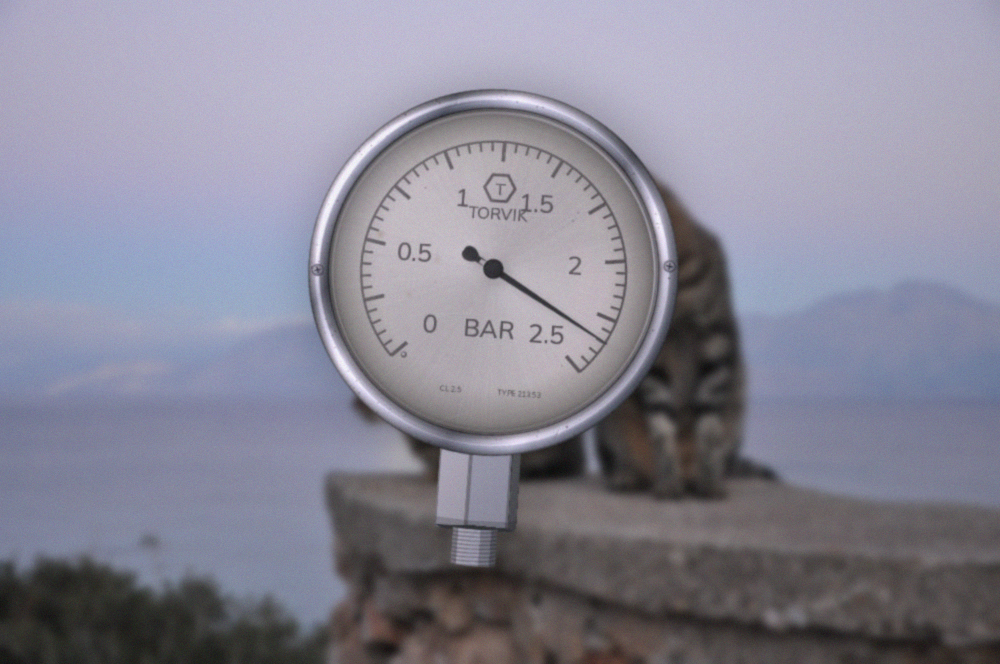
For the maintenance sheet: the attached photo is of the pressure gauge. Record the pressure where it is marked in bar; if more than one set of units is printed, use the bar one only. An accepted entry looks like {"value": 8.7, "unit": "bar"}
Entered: {"value": 2.35, "unit": "bar"}
